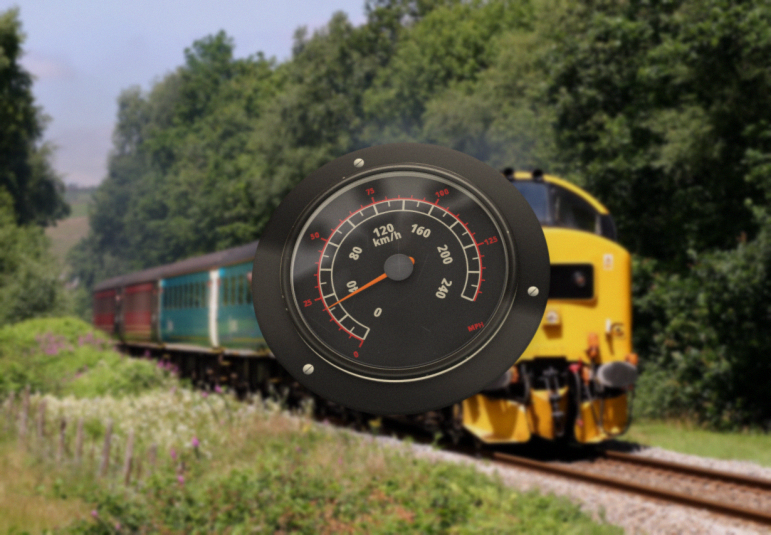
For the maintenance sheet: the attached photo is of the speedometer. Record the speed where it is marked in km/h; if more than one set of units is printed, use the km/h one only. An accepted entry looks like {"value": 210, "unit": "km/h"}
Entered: {"value": 30, "unit": "km/h"}
